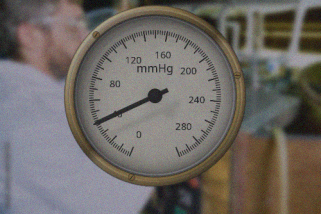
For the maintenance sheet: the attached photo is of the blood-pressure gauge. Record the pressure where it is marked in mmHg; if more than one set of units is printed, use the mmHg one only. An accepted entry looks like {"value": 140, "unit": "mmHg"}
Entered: {"value": 40, "unit": "mmHg"}
